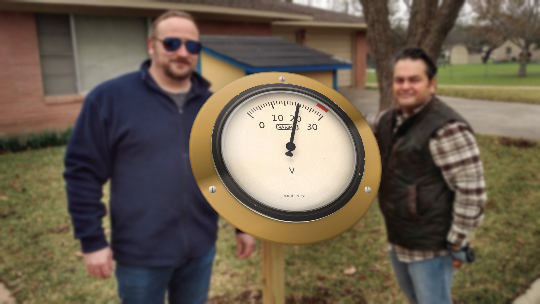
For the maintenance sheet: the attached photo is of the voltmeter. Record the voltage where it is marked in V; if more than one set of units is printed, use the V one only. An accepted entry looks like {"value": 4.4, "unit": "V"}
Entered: {"value": 20, "unit": "V"}
